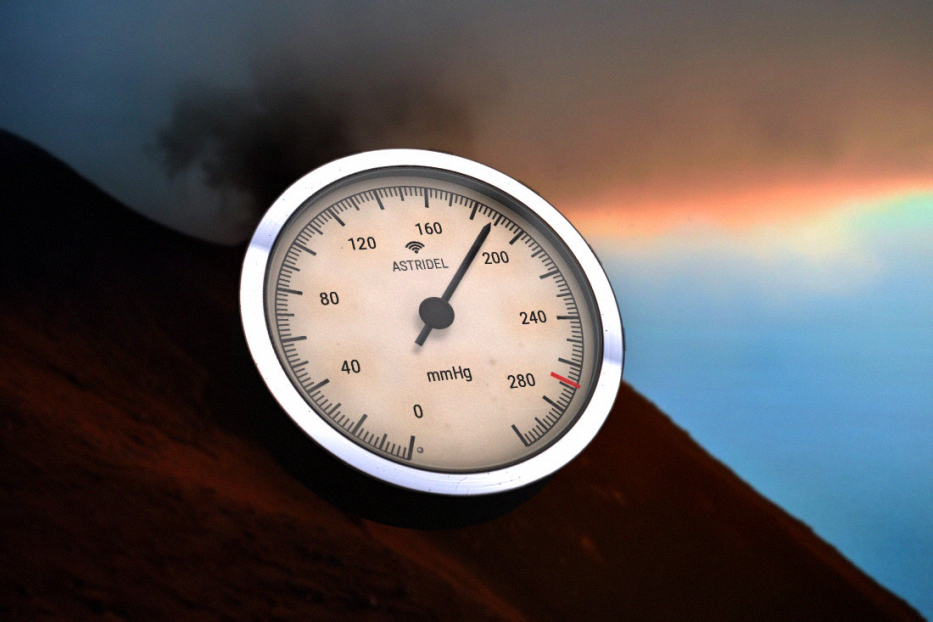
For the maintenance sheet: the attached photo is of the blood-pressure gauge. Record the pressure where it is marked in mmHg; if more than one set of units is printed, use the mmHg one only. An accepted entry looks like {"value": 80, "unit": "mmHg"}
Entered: {"value": 188, "unit": "mmHg"}
